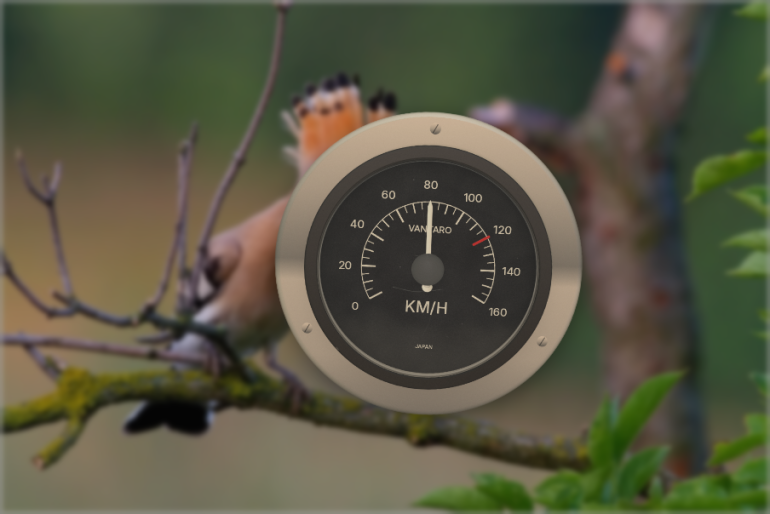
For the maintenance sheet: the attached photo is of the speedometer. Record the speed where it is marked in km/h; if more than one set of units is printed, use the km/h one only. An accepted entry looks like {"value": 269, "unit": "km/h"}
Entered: {"value": 80, "unit": "km/h"}
